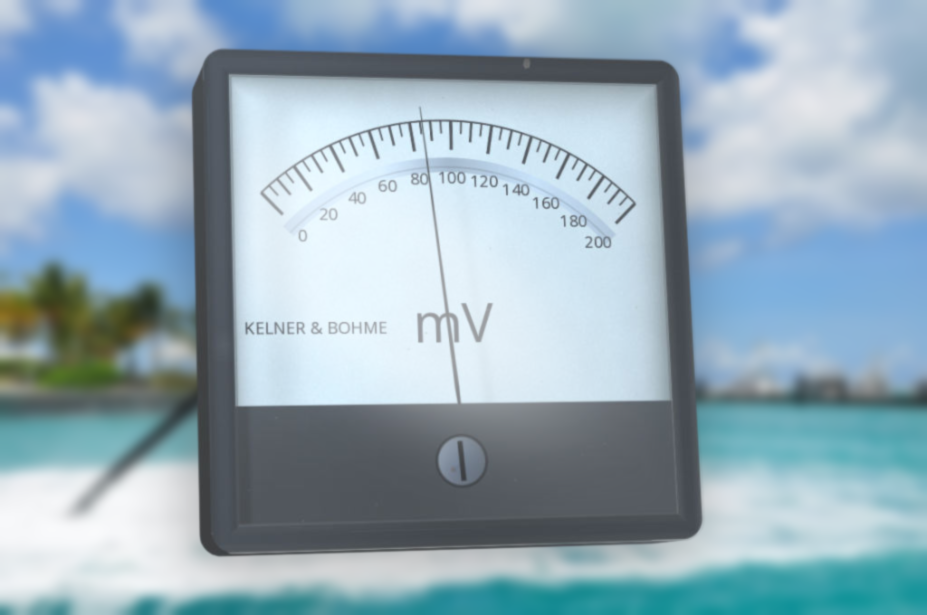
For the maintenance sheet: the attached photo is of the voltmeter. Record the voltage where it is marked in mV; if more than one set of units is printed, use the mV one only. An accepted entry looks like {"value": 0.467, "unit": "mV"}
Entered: {"value": 85, "unit": "mV"}
